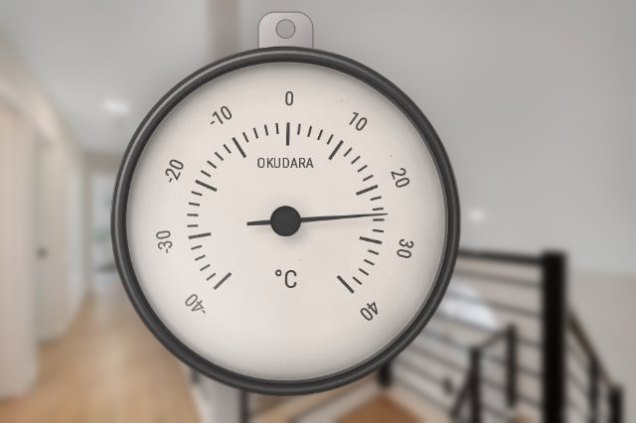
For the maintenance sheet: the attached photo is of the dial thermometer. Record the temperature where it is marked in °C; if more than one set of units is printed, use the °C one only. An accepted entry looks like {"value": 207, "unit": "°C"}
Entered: {"value": 25, "unit": "°C"}
